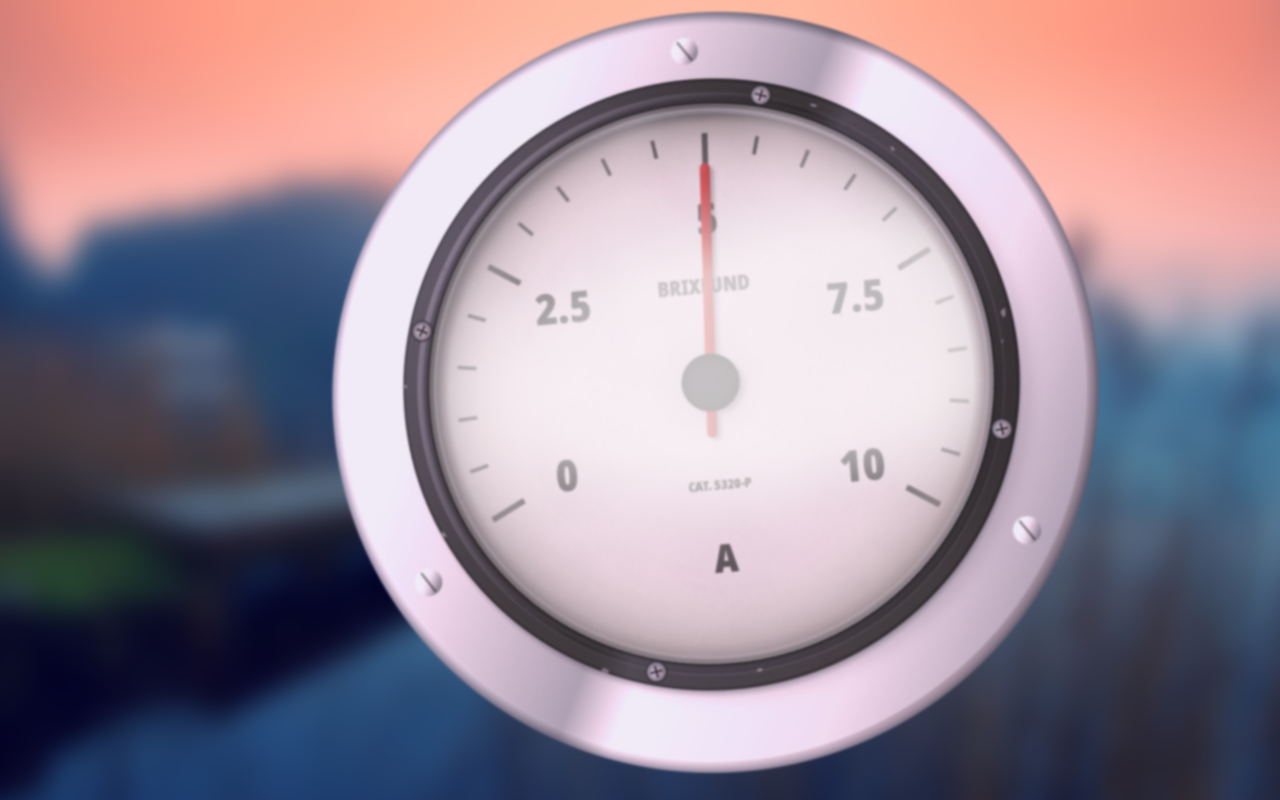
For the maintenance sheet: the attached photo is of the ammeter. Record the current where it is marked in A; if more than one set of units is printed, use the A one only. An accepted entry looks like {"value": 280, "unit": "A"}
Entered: {"value": 5, "unit": "A"}
